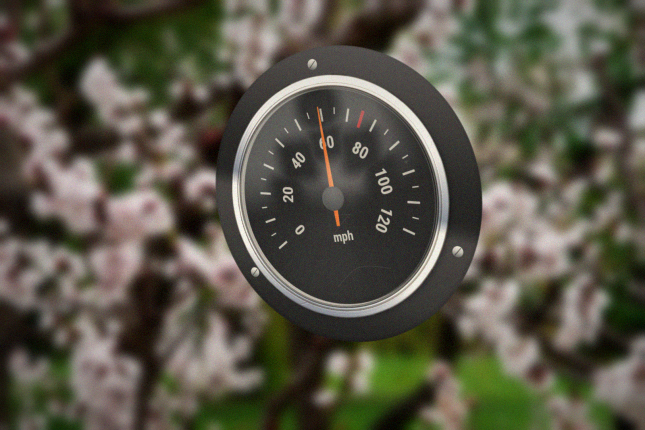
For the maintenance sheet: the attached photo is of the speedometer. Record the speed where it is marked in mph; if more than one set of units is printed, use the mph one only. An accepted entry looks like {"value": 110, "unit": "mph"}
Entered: {"value": 60, "unit": "mph"}
